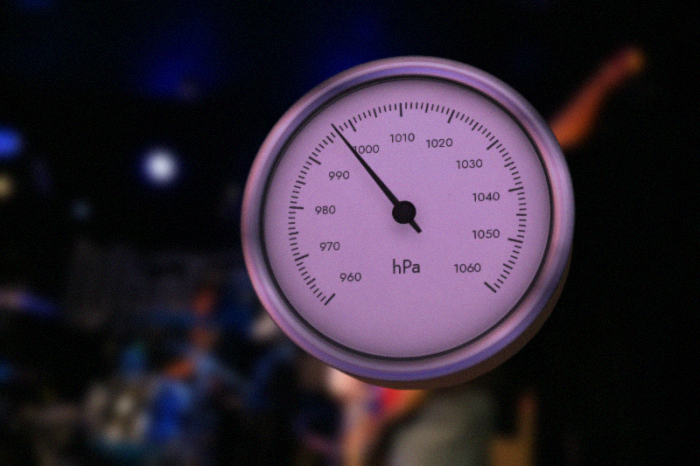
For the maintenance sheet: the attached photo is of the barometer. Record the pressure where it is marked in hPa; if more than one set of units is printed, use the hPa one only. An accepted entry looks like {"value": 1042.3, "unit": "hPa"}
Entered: {"value": 997, "unit": "hPa"}
